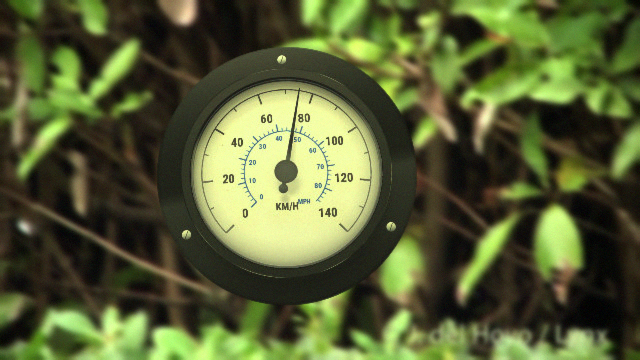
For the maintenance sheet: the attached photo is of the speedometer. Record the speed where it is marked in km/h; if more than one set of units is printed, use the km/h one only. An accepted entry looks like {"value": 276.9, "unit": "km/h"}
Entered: {"value": 75, "unit": "km/h"}
